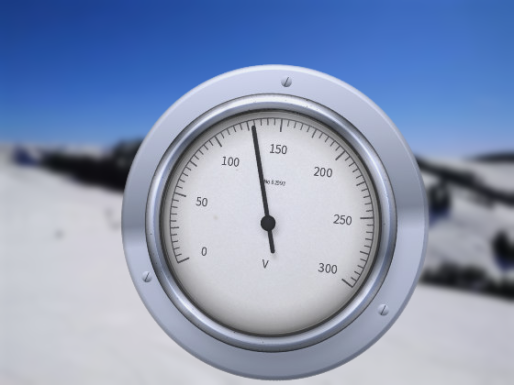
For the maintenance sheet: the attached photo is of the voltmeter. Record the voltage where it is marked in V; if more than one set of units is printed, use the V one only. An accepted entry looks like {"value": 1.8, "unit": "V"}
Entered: {"value": 130, "unit": "V"}
